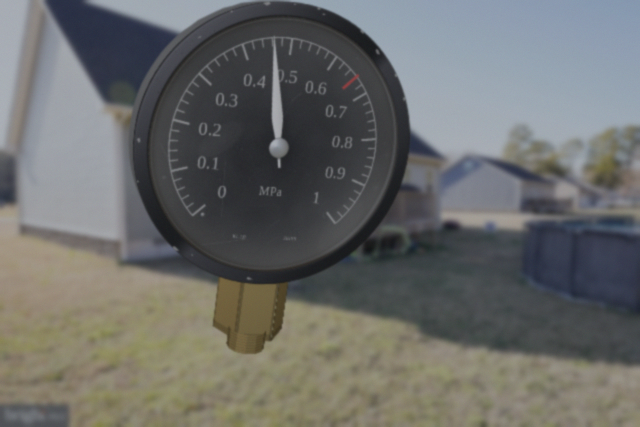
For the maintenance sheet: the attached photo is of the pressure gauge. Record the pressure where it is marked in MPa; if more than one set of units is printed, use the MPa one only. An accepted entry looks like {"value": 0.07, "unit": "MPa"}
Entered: {"value": 0.46, "unit": "MPa"}
